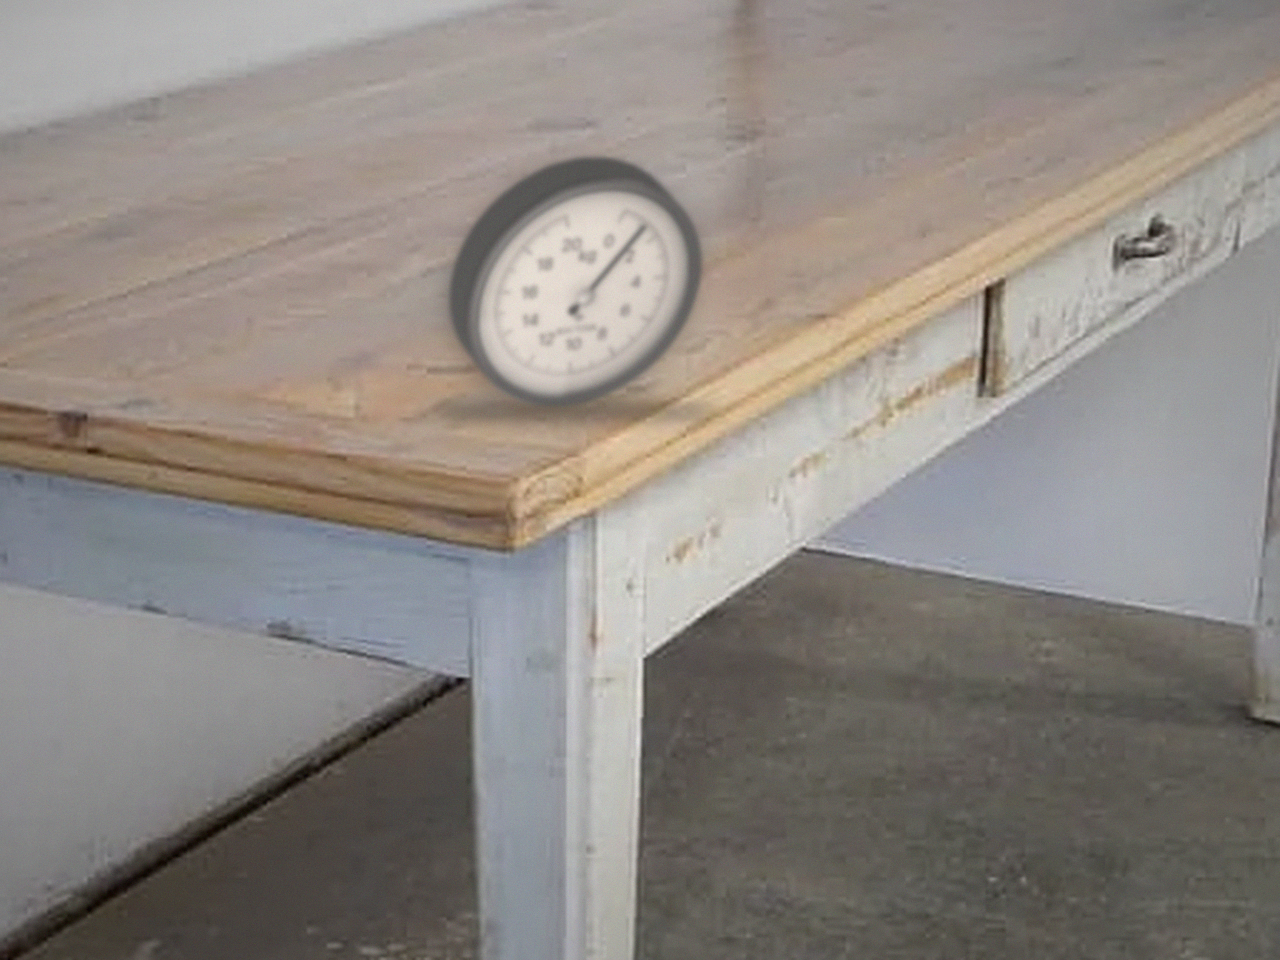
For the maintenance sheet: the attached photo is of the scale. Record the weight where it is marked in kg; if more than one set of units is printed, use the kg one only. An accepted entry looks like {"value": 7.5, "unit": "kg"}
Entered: {"value": 1, "unit": "kg"}
